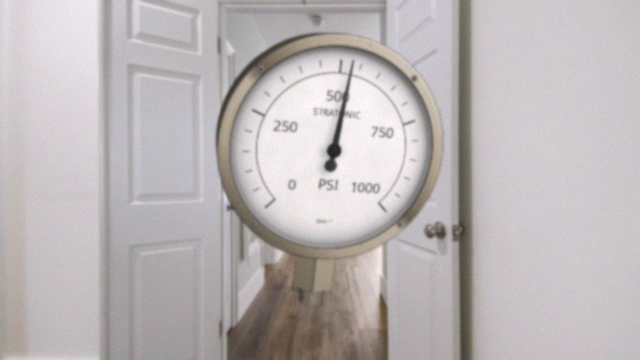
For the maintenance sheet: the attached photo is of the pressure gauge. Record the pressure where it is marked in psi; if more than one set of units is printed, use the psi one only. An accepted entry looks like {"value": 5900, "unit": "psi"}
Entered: {"value": 525, "unit": "psi"}
